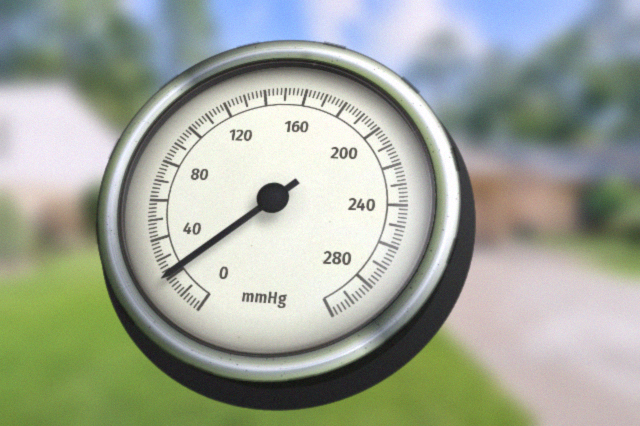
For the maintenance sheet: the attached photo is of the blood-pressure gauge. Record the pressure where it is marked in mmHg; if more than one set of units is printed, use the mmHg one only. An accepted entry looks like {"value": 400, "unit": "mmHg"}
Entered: {"value": 20, "unit": "mmHg"}
